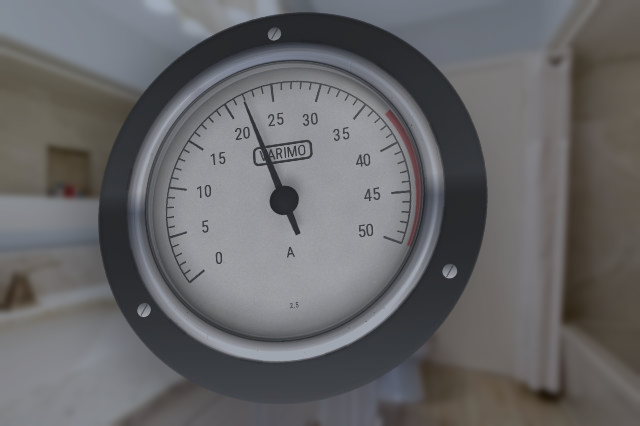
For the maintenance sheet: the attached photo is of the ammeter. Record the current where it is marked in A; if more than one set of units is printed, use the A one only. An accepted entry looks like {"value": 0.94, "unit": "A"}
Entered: {"value": 22, "unit": "A"}
